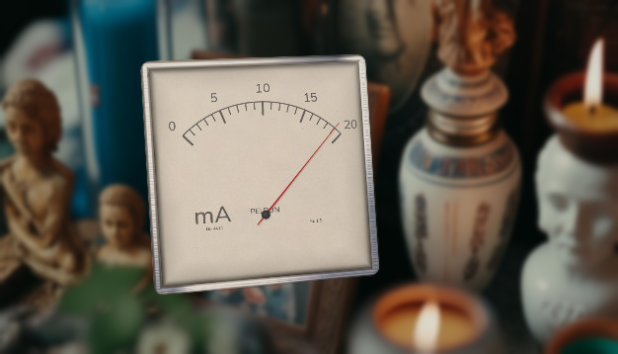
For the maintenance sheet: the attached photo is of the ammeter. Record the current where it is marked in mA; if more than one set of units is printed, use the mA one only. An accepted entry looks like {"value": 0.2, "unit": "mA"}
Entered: {"value": 19, "unit": "mA"}
